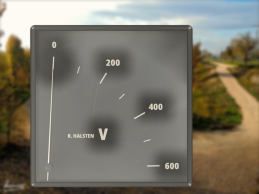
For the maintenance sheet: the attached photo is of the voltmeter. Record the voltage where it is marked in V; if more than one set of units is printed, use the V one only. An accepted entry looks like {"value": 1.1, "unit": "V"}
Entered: {"value": 0, "unit": "V"}
